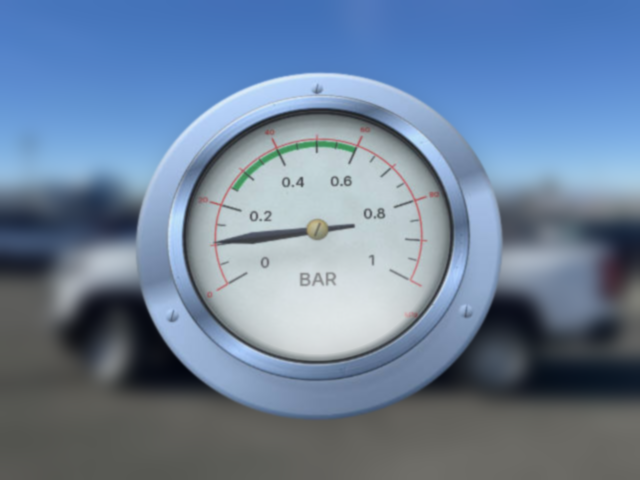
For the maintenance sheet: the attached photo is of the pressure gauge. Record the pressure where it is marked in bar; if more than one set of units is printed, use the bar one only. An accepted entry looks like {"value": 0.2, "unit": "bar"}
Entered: {"value": 0.1, "unit": "bar"}
